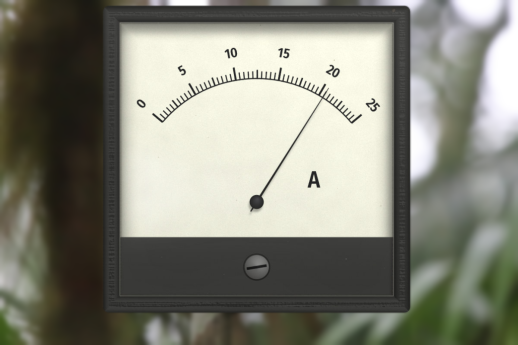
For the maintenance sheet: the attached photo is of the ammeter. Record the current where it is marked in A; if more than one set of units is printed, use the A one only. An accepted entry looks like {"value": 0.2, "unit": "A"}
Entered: {"value": 20.5, "unit": "A"}
